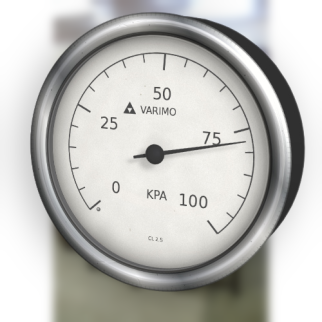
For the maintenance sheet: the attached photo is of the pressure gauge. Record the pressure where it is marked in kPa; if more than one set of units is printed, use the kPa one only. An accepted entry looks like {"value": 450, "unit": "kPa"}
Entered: {"value": 77.5, "unit": "kPa"}
